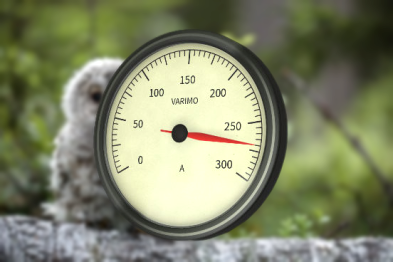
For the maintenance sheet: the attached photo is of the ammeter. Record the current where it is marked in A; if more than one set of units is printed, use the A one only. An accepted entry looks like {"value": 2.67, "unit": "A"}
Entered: {"value": 270, "unit": "A"}
